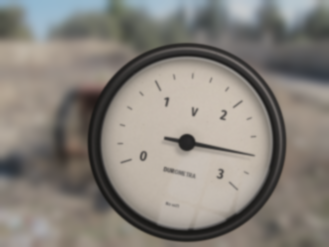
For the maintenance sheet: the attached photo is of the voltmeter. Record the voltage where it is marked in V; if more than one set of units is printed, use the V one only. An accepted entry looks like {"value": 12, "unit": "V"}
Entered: {"value": 2.6, "unit": "V"}
